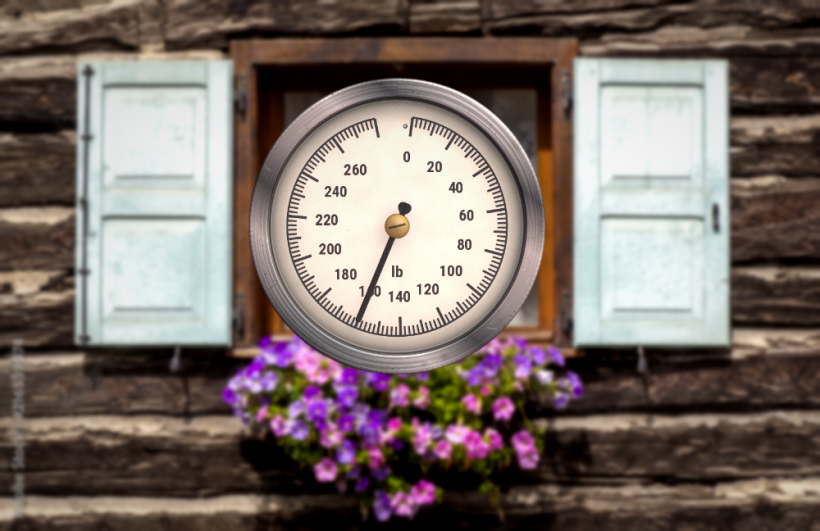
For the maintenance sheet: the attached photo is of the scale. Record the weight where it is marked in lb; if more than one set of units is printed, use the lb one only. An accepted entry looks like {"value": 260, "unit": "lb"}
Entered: {"value": 160, "unit": "lb"}
